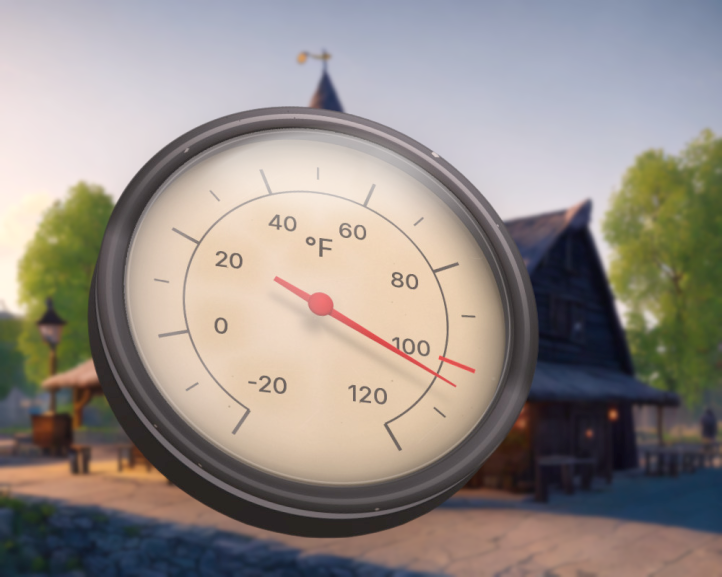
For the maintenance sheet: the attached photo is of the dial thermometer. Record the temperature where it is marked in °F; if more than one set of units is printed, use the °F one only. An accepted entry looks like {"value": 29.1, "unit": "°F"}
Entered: {"value": 105, "unit": "°F"}
